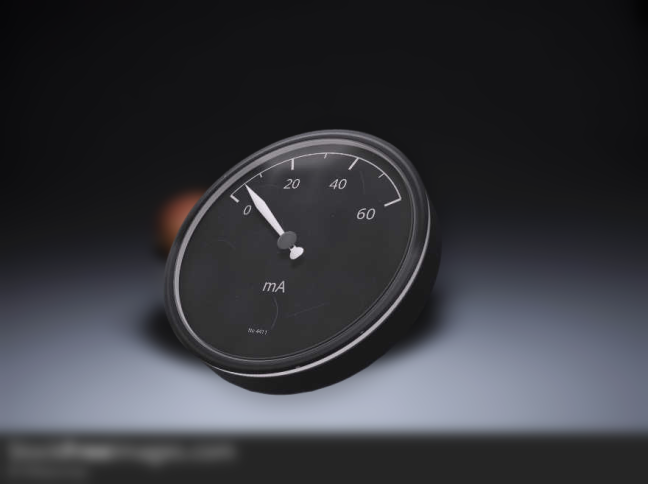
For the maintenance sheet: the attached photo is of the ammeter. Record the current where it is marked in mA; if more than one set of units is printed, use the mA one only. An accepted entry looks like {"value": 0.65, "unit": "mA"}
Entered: {"value": 5, "unit": "mA"}
